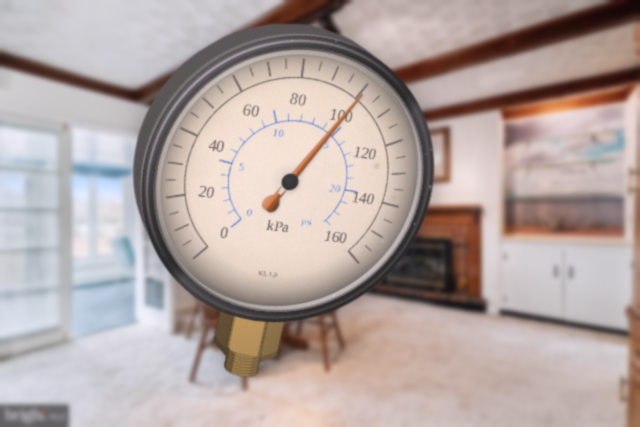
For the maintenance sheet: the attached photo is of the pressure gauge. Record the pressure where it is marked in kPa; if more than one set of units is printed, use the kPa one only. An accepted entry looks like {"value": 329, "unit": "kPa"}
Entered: {"value": 100, "unit": "kPa"}
